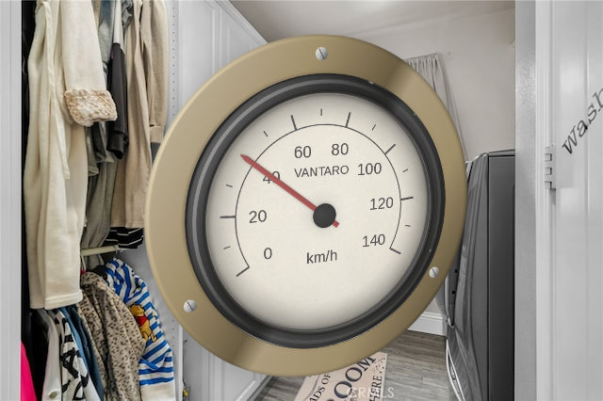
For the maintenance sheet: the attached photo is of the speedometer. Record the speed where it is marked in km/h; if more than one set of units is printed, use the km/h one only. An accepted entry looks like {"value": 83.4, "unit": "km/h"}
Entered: {"value": 40, "unit": "km/h"}
